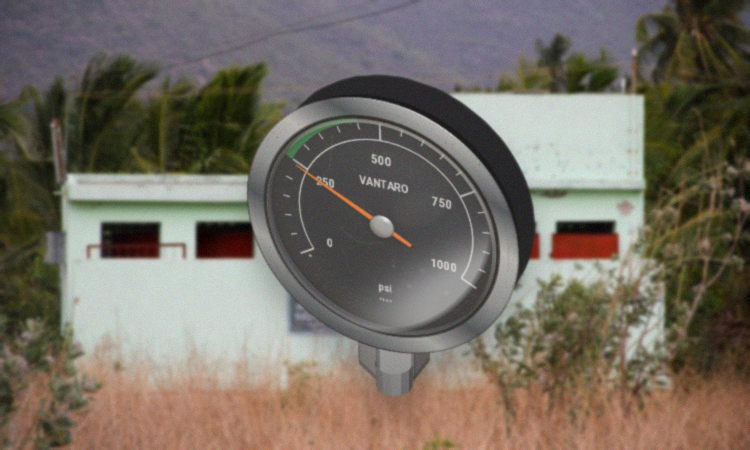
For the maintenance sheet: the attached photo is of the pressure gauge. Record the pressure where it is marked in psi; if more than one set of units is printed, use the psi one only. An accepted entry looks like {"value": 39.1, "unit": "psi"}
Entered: {"value": 250, "unit": "psi"}
